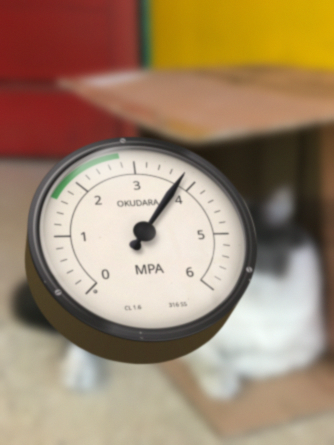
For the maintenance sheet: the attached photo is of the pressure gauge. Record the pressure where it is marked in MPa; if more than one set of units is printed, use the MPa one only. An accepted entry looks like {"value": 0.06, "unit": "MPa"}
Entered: {"value": 3.8, "unit": "MPa"}
